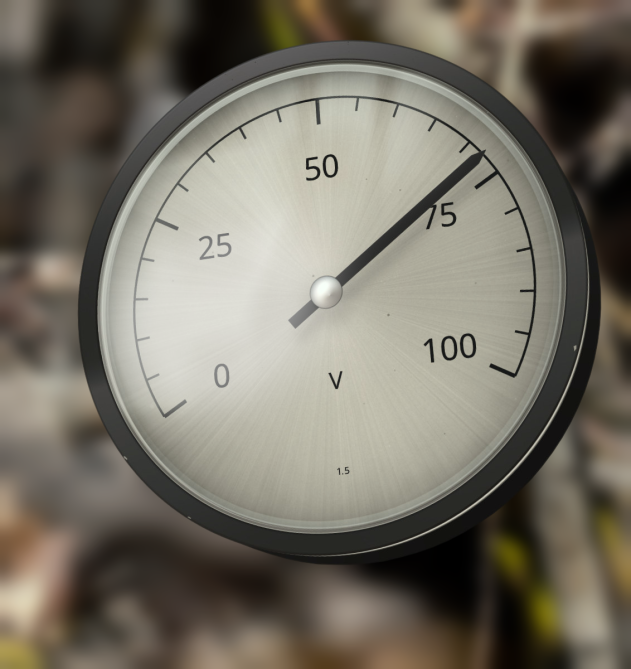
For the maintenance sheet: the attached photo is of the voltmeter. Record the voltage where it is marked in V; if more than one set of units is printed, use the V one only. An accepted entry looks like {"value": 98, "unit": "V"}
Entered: {"value": 72.5, "unit": "V"}
